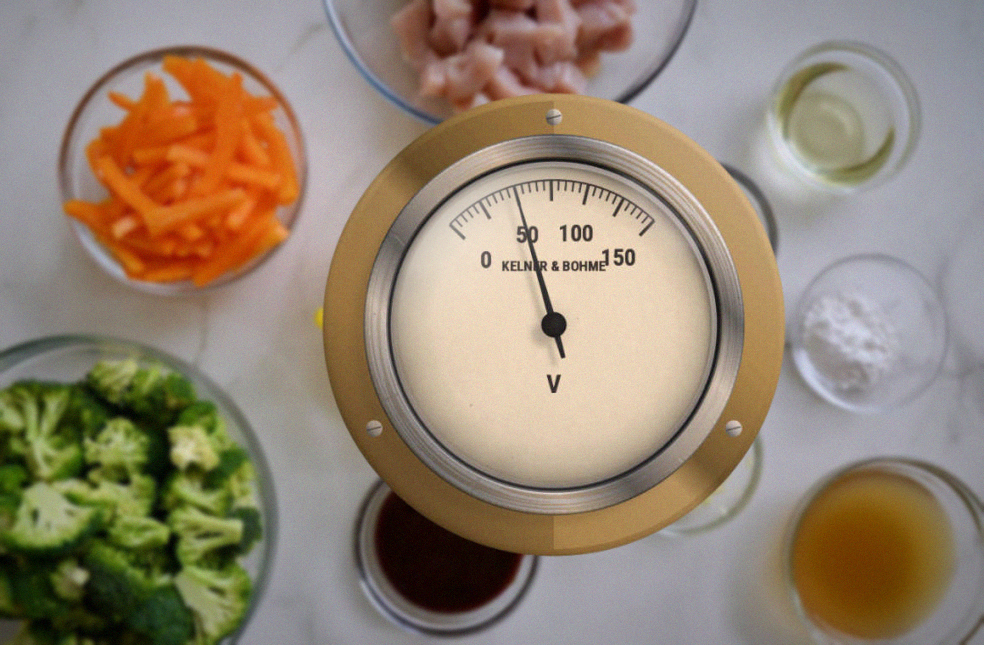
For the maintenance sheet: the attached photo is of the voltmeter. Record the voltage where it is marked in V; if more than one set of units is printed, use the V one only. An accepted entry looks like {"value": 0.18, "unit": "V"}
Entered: {"value": 50, "unit": "V"}
